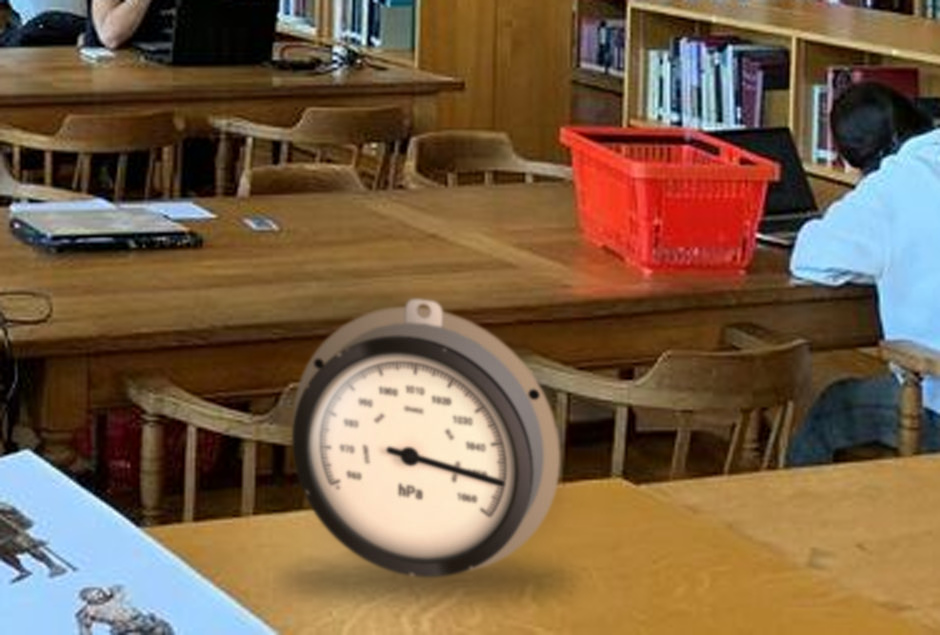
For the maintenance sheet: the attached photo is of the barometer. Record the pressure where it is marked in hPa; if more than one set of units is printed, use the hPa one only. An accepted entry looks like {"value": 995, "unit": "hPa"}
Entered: {"value": 1050, "unit": "hPa"}
